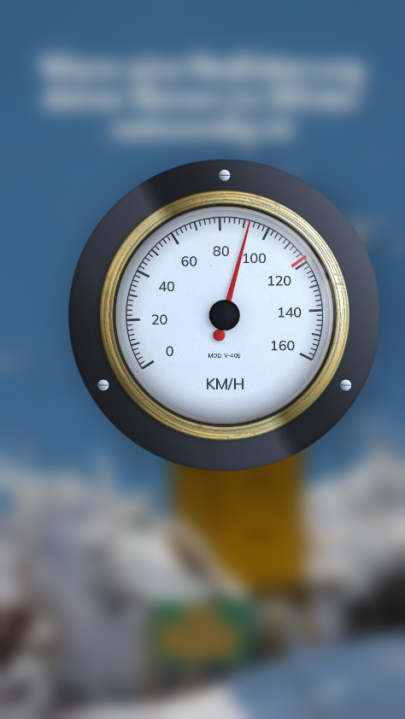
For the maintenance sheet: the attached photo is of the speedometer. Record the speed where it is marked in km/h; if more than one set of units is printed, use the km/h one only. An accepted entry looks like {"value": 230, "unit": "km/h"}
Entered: {"value": 92, "unit": "km/h"}
